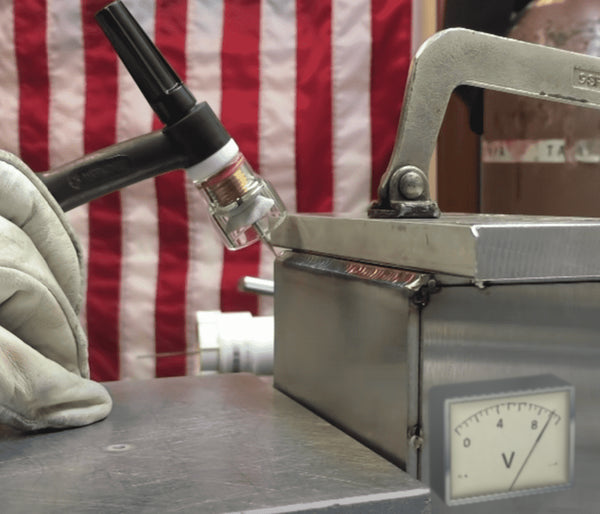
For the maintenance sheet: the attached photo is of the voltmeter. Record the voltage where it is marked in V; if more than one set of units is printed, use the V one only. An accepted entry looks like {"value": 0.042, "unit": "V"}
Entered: {"value": 9, "unit": "V"}
